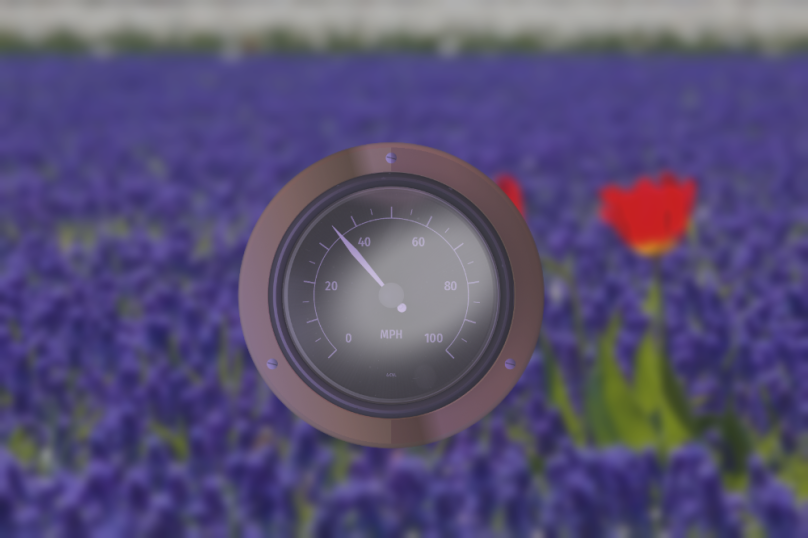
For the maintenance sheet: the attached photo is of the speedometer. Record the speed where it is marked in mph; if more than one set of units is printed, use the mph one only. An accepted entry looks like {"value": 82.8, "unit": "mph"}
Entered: {"value": 35, "unit": "mph"}
